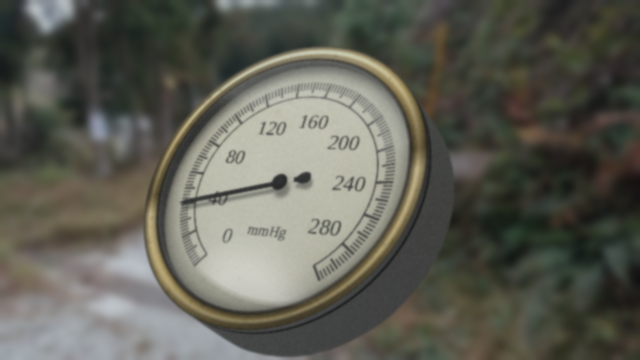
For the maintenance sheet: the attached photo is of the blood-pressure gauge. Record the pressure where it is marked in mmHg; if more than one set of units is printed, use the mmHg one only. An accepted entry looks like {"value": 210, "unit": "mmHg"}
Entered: {"value": 40, "unit": "mmHg"}
